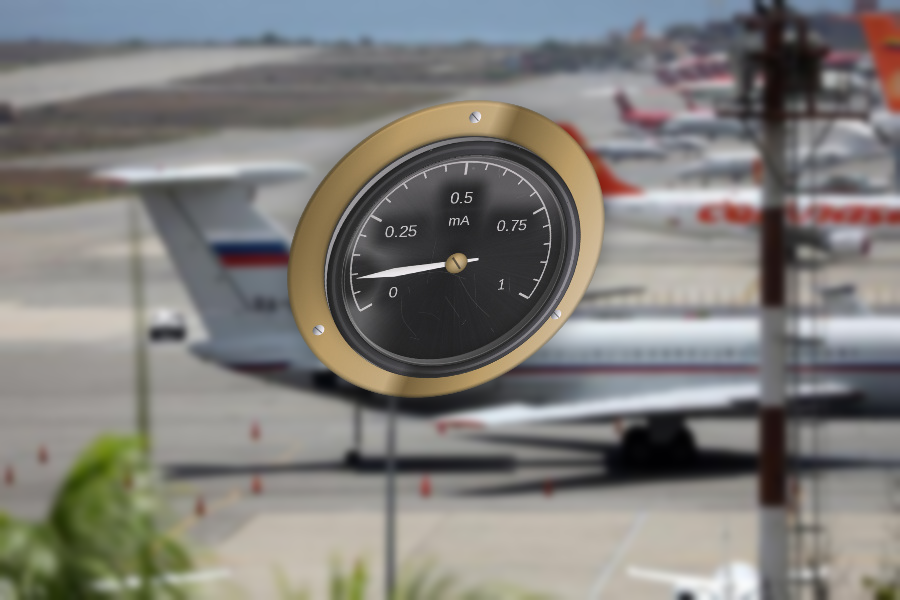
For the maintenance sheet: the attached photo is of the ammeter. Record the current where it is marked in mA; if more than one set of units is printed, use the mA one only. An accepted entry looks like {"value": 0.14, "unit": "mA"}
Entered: {"value": 0.1, "unit": "mA"}
